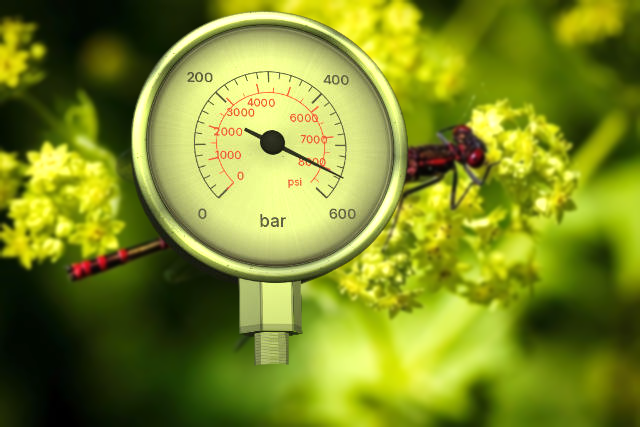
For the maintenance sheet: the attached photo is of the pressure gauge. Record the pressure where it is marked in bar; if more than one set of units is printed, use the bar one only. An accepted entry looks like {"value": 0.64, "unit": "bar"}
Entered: {"value": 560, "unit": "bar"}
